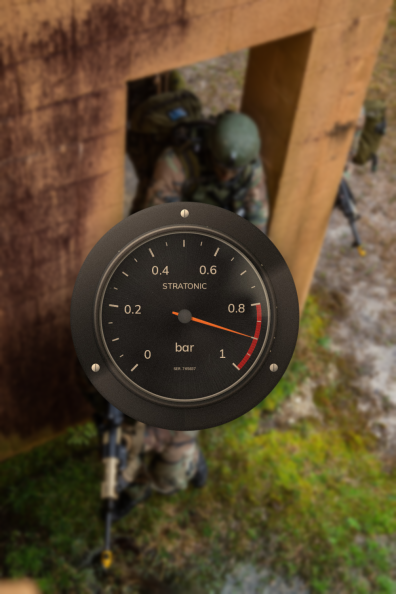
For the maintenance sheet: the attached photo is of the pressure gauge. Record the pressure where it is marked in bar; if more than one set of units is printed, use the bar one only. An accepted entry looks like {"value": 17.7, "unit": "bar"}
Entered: {"value": 0.9, "unit": "bar"}
